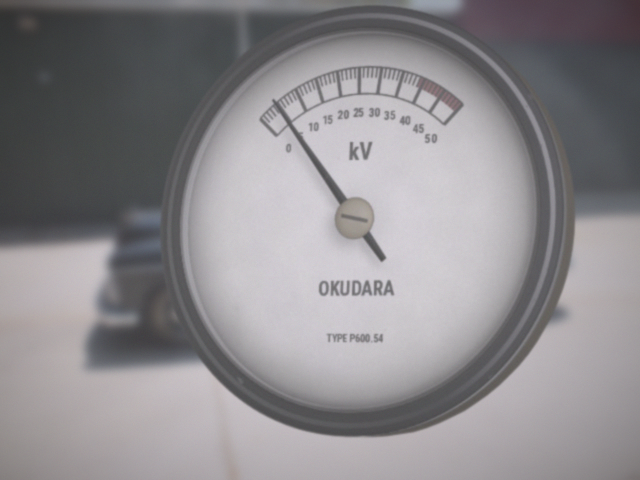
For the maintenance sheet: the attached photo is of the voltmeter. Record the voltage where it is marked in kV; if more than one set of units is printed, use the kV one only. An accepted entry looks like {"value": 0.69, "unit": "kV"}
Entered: {"value": 5, "unit": "kV"}
